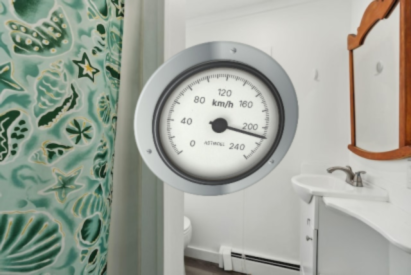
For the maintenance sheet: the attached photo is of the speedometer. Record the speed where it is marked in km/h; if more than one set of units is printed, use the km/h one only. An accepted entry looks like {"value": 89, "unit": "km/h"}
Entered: {"value": 210, "unit": "km/h"}
